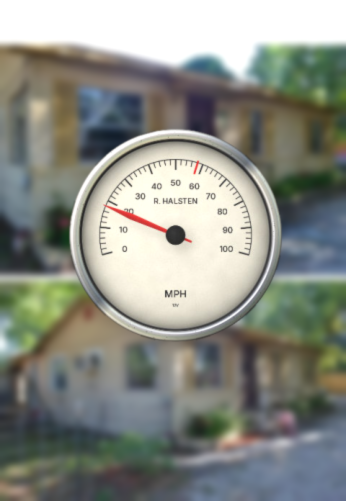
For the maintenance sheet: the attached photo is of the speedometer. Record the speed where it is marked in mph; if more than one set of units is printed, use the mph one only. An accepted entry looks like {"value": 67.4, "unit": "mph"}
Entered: {"value": 18, "unit": "mph"}
